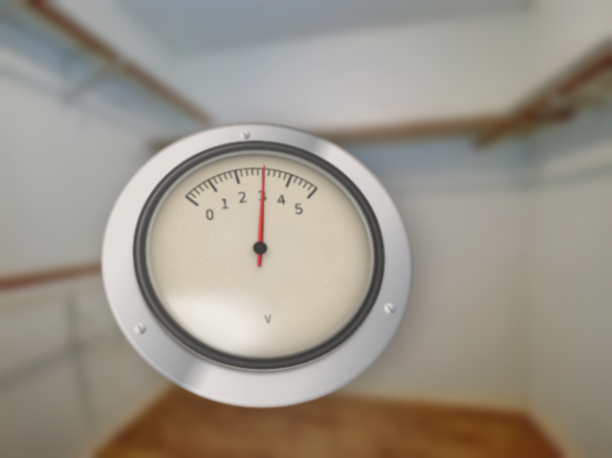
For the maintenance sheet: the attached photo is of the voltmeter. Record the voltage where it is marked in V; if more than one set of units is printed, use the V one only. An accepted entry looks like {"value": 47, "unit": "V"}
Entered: {"value": 3, "unit": "V"}
